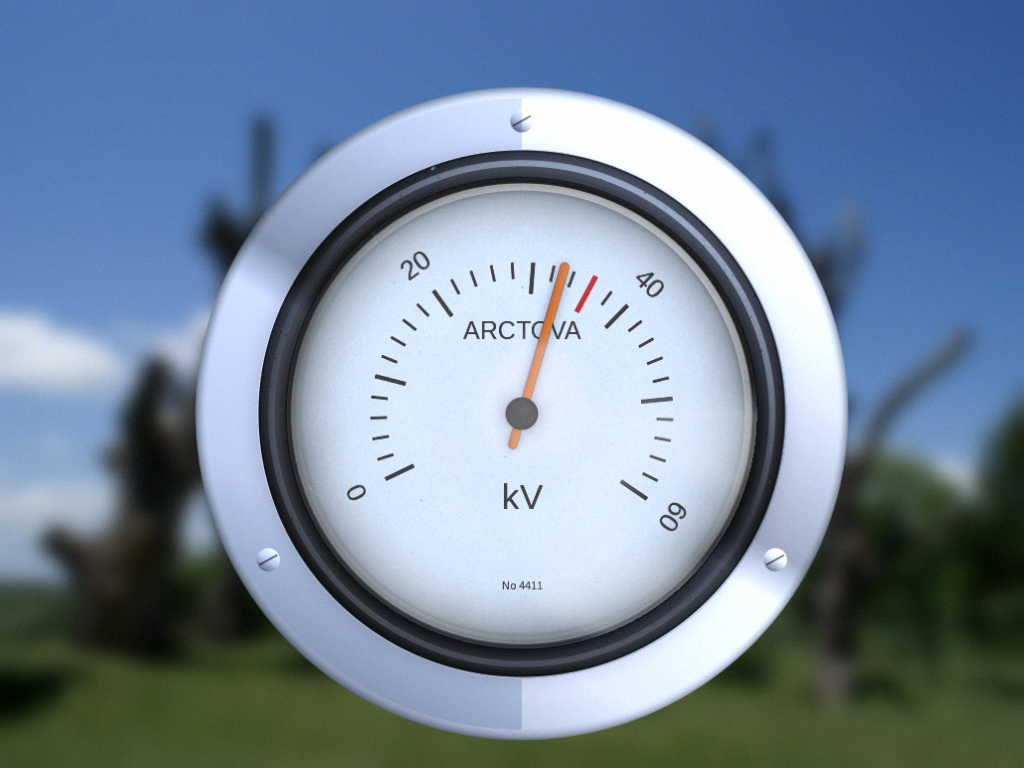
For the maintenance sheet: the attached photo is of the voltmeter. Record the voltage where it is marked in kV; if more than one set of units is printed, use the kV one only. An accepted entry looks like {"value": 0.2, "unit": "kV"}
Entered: {"value": 33, "unit": "kV"}
